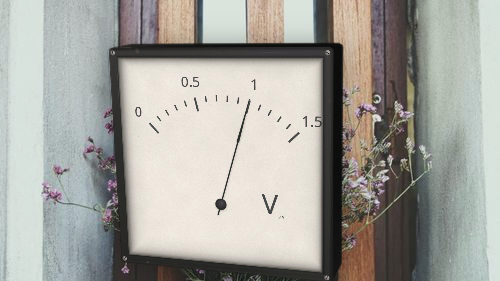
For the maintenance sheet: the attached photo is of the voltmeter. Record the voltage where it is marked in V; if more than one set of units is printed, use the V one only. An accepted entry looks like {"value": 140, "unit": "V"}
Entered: {"value": 1, "unit": "V"}
